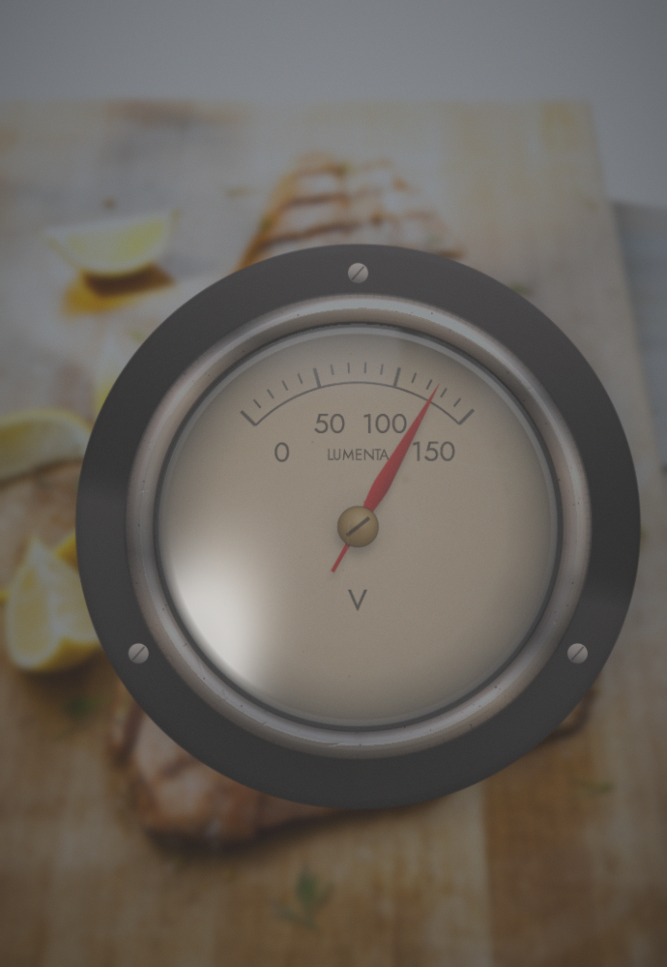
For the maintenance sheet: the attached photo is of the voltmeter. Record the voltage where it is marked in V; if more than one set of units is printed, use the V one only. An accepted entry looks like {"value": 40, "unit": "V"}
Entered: {"value": 125, "unit": "V"}
